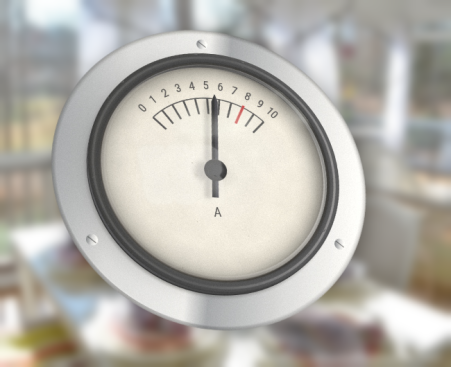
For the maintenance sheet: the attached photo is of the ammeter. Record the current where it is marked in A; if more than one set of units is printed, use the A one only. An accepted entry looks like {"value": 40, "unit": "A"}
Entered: {"value": 5.5, "unit": "A"}
